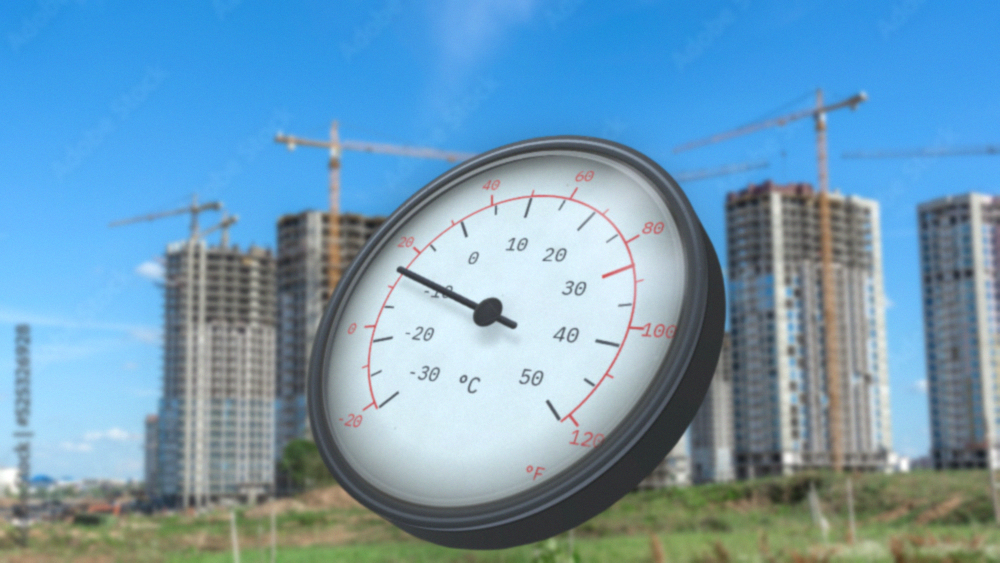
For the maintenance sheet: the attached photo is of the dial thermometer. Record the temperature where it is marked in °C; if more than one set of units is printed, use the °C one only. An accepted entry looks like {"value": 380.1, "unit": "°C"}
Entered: {"value": -10, "unit": "°C"}
